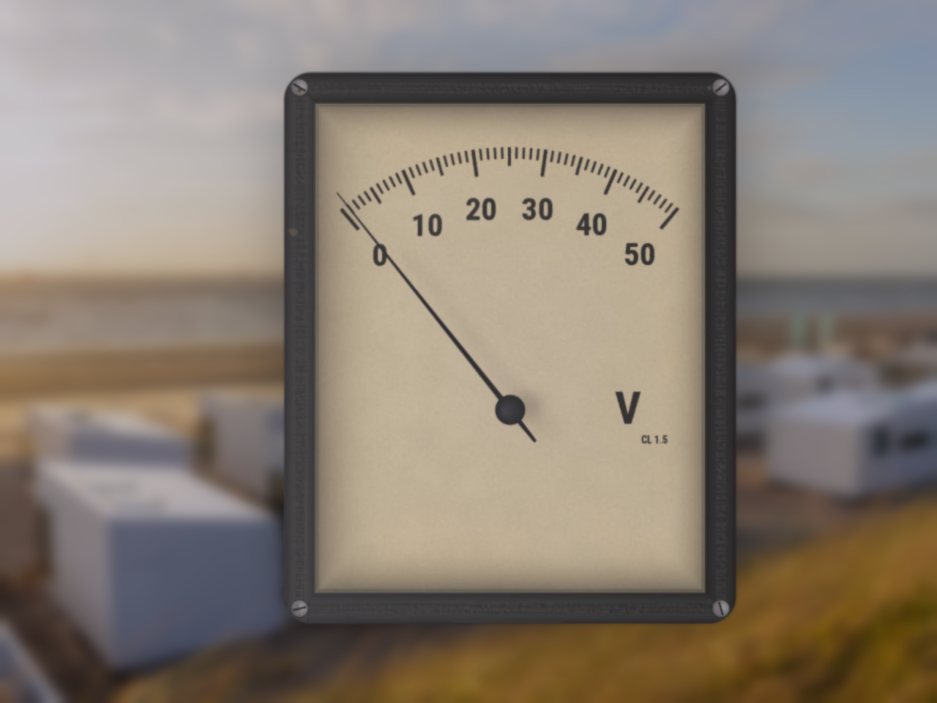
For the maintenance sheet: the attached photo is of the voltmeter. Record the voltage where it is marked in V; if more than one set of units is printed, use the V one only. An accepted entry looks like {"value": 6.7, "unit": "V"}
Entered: {"value": 1, "unit": "V"}
